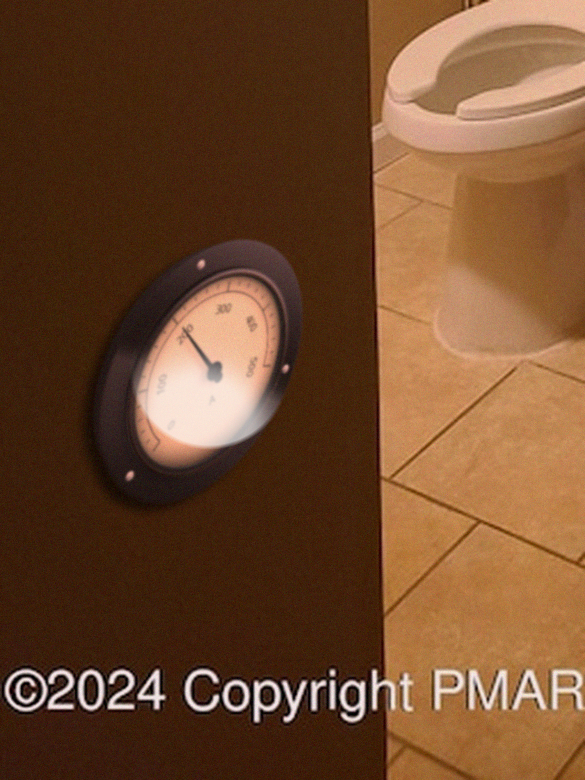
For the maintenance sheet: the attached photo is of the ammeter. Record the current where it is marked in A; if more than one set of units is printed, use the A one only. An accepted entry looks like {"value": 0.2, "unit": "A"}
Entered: {"value": 200, "unit": "A"}
